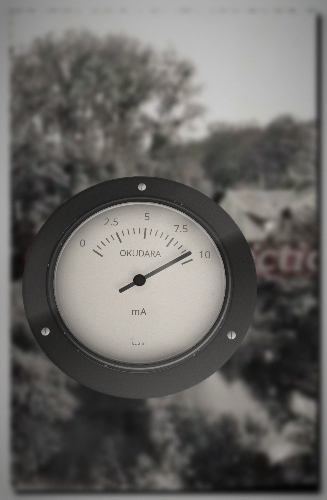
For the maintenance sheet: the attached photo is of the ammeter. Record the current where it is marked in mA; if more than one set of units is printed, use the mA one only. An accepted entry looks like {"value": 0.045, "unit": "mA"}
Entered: {"value": 9.5, "unit": "mA"}
